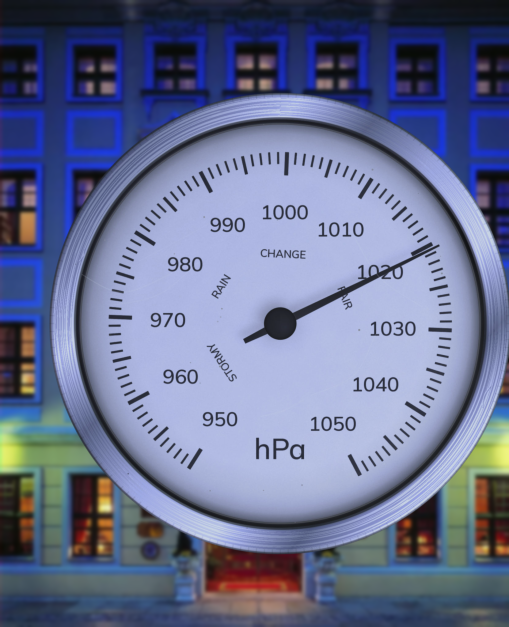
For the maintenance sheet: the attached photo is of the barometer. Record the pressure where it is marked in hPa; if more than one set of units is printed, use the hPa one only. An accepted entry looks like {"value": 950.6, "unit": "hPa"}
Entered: {"value": 1020.5, "unit": "hPa"}
